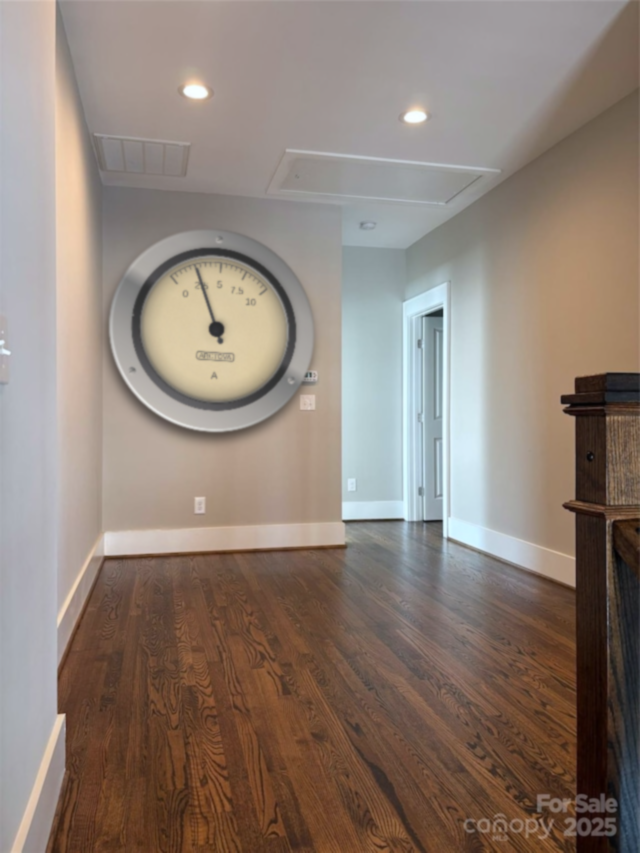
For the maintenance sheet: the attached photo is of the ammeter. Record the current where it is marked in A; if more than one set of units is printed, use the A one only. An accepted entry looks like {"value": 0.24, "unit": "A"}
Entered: {"value": 2.5, "unit": "A"}
